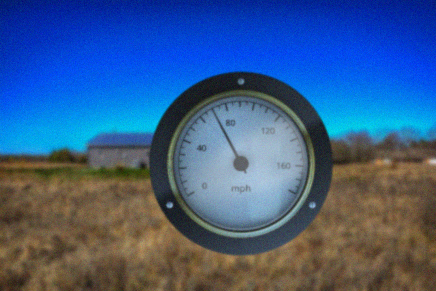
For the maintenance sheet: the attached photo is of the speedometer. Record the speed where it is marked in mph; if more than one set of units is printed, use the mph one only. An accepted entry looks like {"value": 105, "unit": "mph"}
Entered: {"value": 70, "unit": "mph"}
